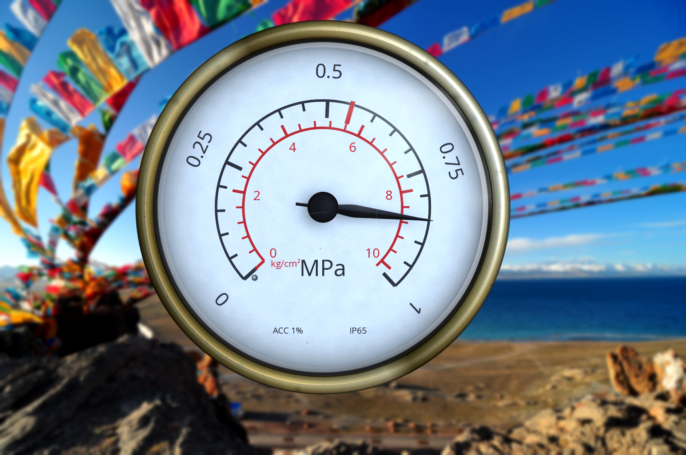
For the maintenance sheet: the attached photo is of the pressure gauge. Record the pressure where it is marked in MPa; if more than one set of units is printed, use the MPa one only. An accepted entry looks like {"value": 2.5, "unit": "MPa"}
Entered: {"value": 0.85, "unit": "MPa"}
